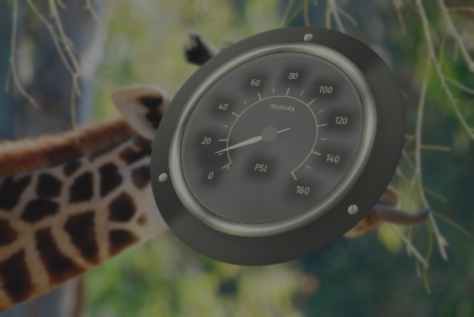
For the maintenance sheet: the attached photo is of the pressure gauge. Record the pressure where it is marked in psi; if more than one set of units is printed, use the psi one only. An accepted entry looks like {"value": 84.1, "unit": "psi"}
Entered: {"value": 10, "unit": "psi"}
